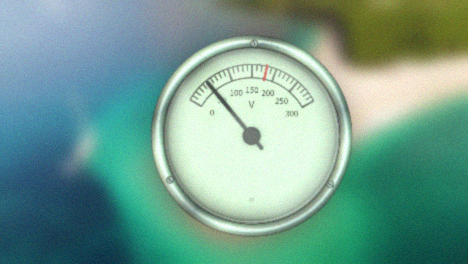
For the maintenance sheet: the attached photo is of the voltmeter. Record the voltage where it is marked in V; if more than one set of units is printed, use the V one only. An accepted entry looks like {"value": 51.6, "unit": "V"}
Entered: {"value": 50, "unit": "V"}
